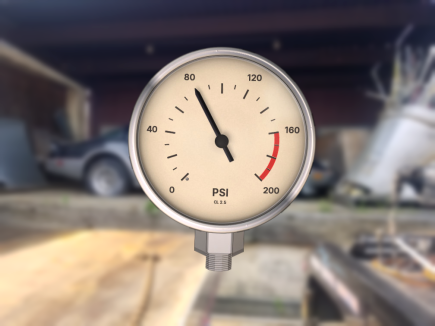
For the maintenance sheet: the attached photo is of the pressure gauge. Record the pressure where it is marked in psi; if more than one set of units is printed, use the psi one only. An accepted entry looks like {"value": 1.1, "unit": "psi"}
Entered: {"value": 80, "unit": "psi"}
